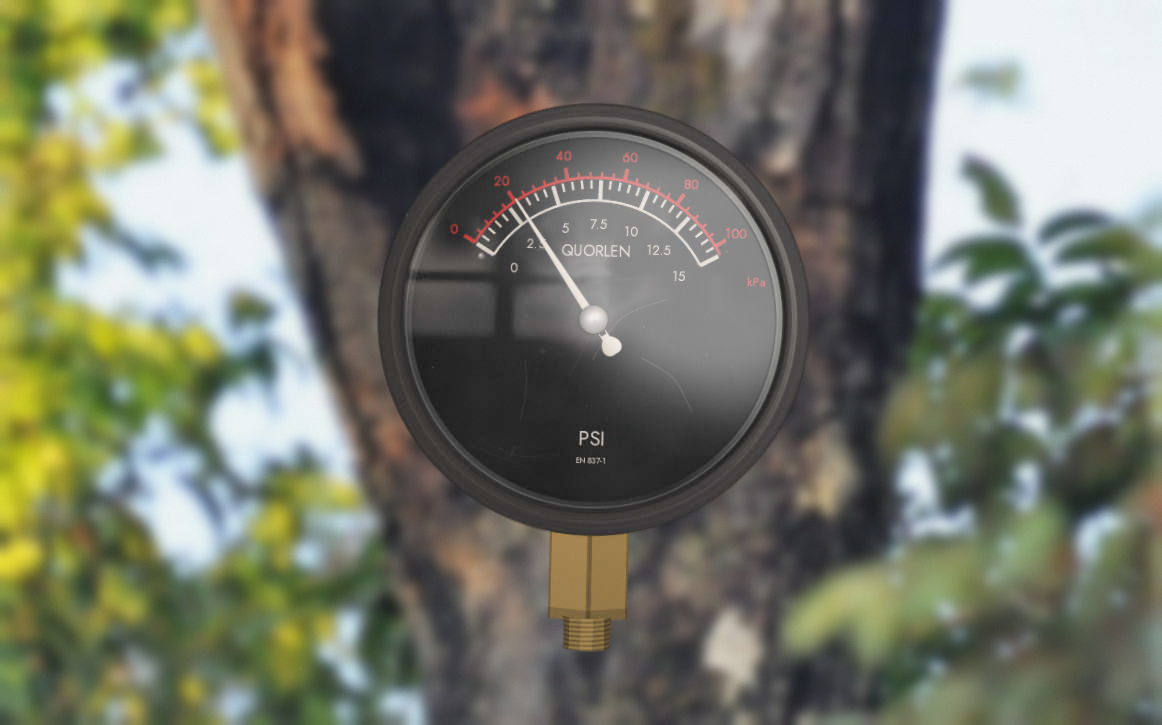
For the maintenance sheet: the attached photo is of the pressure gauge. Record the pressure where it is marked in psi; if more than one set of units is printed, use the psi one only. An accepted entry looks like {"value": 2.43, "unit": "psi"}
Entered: {"value": 3, "unit": "psi"}
